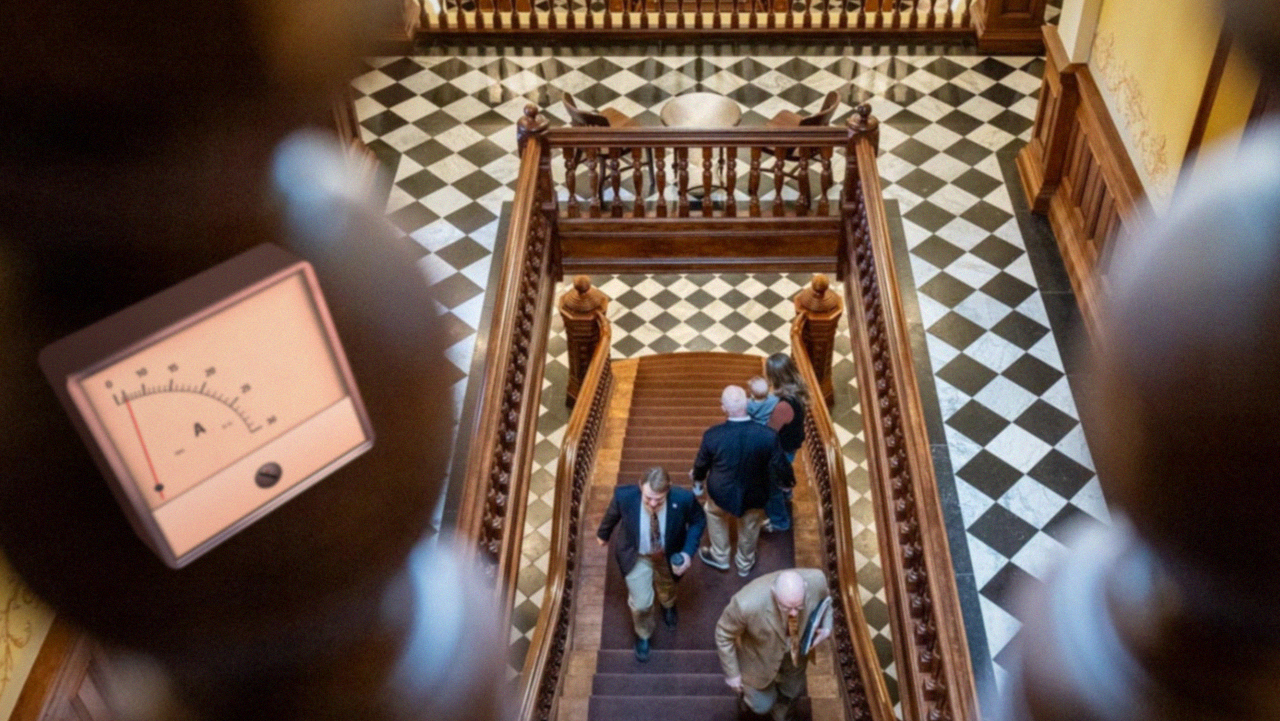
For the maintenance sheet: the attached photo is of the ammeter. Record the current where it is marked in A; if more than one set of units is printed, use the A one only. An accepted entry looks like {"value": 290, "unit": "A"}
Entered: {"value": 5, "unit": "A"}
